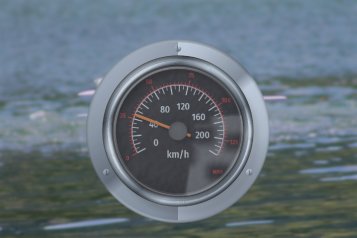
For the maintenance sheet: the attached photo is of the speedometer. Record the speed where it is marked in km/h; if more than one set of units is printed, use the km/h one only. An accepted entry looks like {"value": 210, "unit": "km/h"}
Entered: {"value": 45, "unit": "km/h"}
